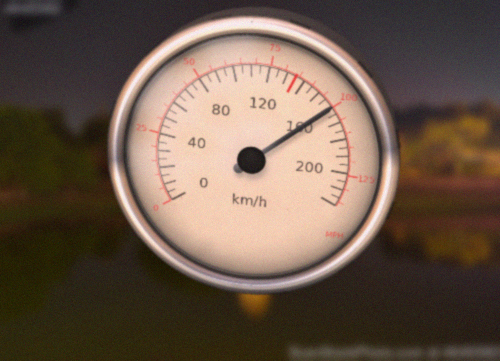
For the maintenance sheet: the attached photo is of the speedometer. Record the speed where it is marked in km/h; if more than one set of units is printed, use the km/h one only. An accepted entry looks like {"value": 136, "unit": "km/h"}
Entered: {"value": 160, "unit": "km/h"}
